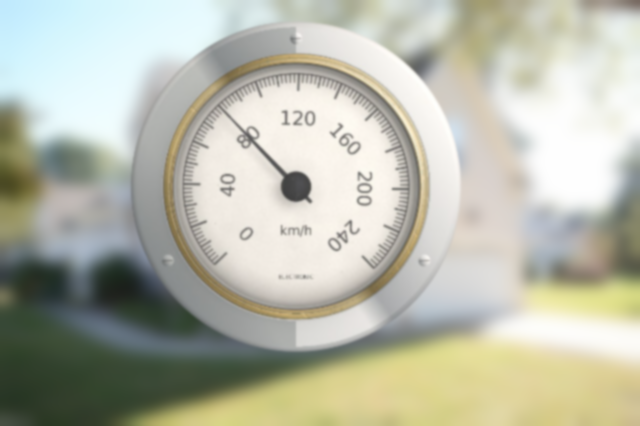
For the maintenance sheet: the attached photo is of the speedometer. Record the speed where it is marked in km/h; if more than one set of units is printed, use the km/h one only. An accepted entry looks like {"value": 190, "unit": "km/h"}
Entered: {"value": 80, "unit": "km/h"}
